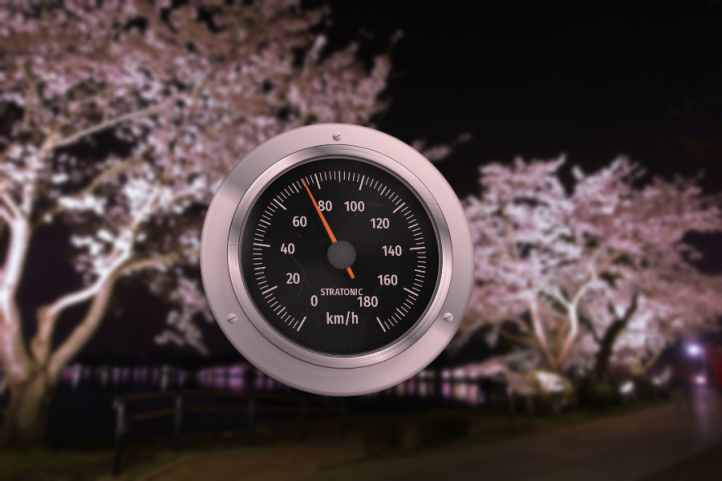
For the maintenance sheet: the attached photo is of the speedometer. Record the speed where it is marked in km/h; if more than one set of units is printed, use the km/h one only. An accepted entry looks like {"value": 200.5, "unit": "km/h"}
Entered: {"value": 74, "unit": "km/h"}
